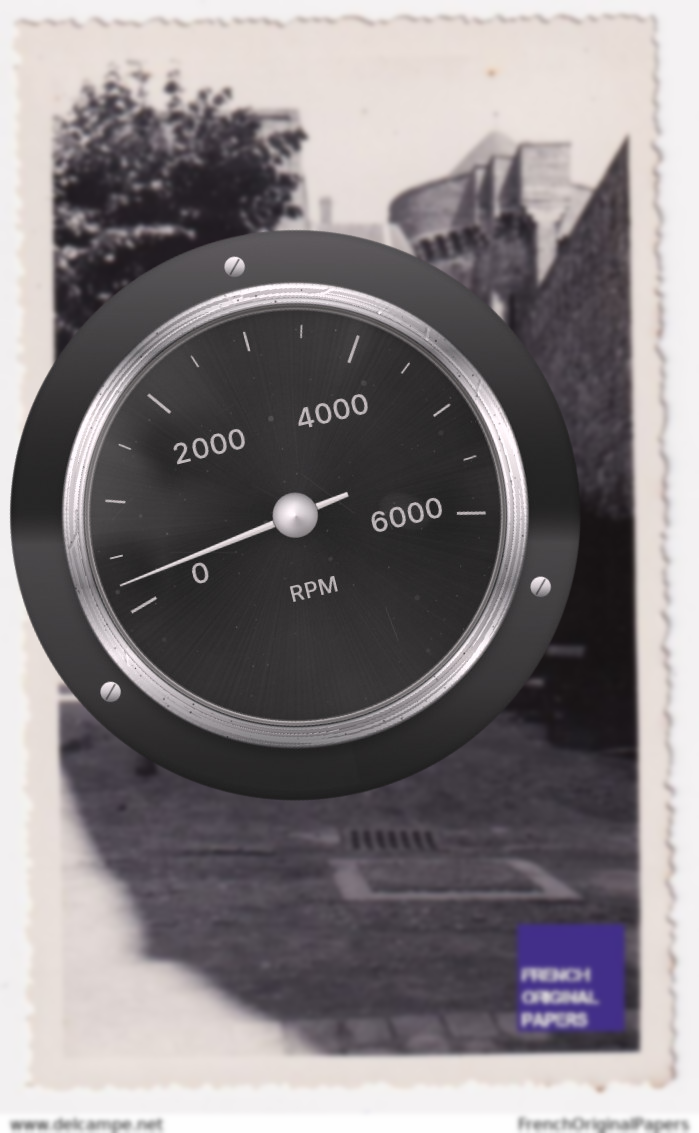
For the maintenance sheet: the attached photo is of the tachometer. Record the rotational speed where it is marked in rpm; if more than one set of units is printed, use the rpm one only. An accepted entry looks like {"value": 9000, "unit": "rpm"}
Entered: {"value": 250, "unit": "rpm"}
